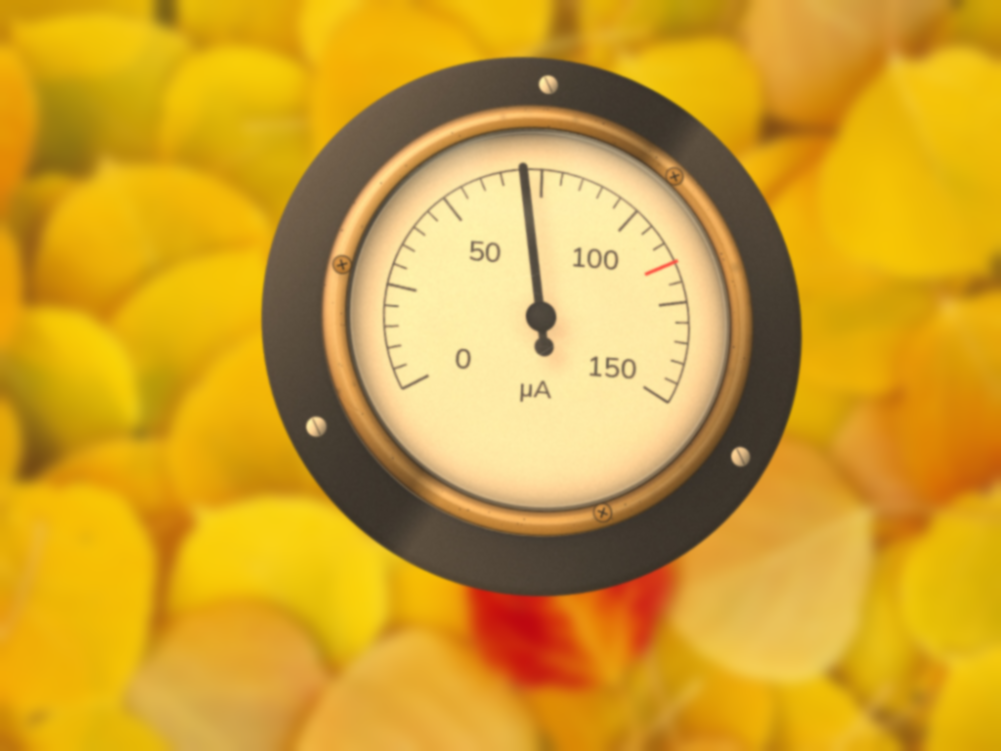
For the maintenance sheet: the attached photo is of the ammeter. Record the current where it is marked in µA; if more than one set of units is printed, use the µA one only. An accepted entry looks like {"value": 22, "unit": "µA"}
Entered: {"value": 70, "unit": "µA"}
